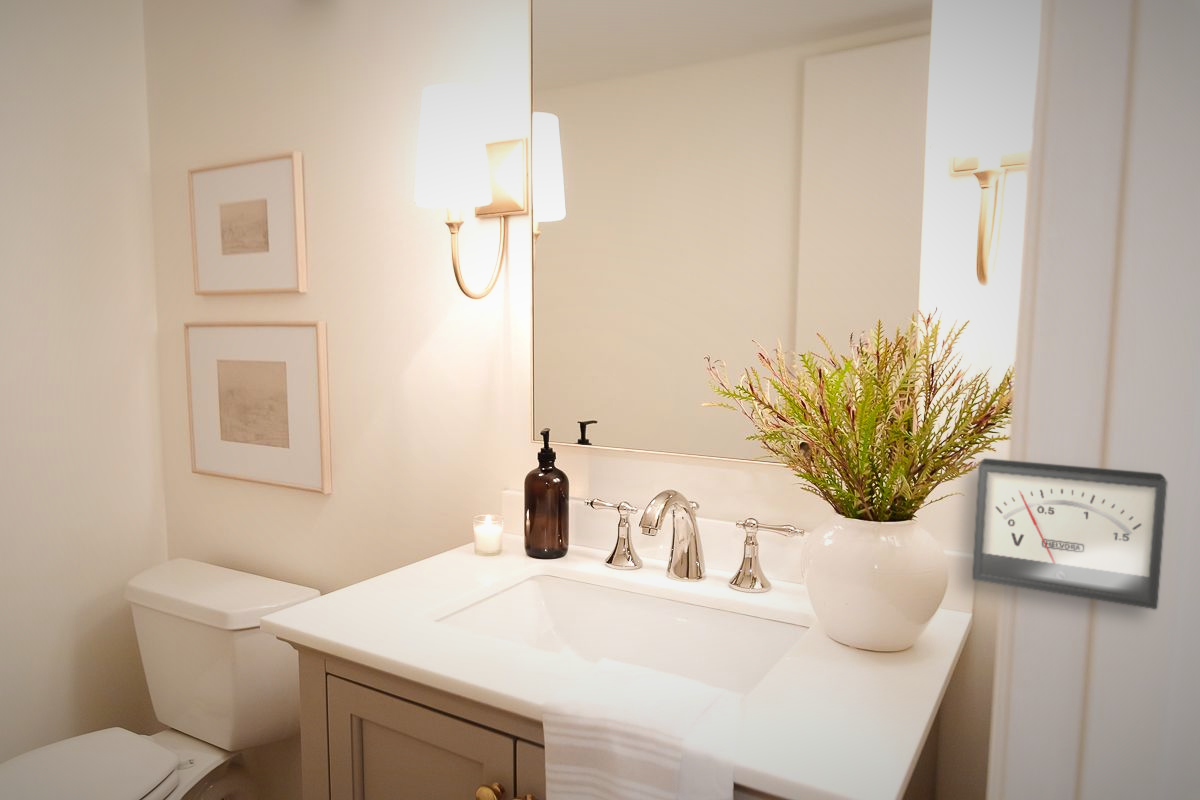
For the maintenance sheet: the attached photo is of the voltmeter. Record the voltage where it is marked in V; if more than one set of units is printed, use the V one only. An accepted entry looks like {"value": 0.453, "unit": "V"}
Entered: {"value": 0.3, "unit": "V"}
